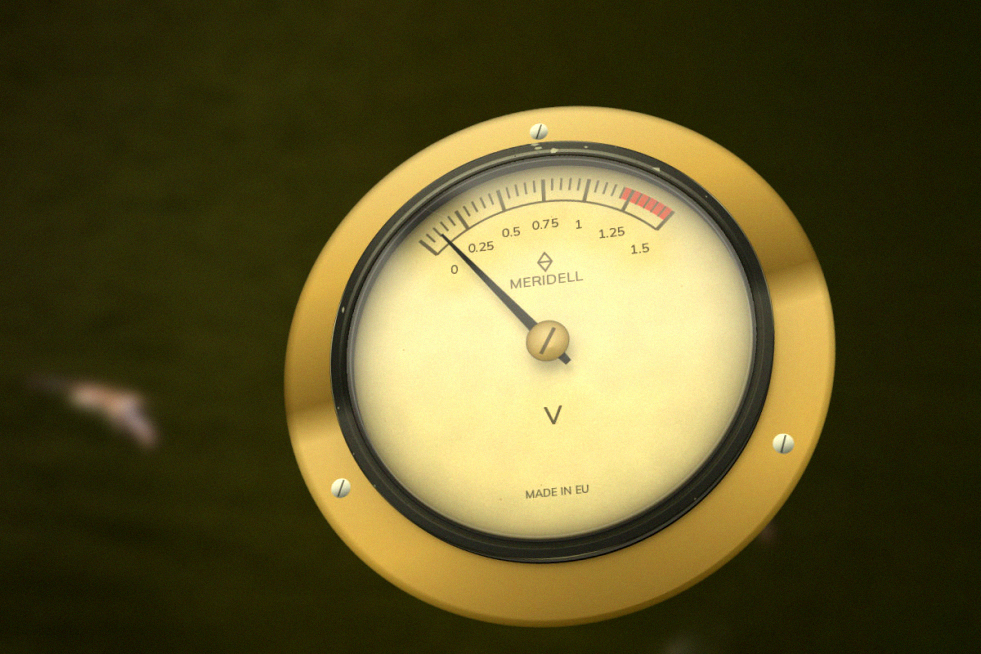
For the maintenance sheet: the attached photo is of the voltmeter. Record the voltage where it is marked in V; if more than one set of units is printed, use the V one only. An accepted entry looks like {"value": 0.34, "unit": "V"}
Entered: {"value": 0.1, "unit": "V"}
